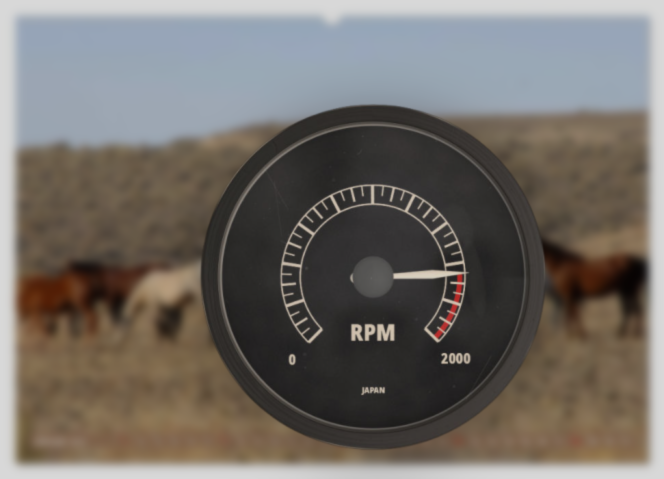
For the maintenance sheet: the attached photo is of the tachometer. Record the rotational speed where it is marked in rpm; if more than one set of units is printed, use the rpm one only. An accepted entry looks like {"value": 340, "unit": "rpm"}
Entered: {"value": 1650, "unit": "rpm"}
